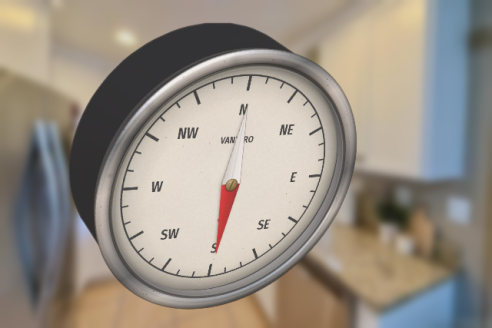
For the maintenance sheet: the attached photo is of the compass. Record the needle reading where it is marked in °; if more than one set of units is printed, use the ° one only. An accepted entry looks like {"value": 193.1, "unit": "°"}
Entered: {"value": 180, "unit": "°"}
